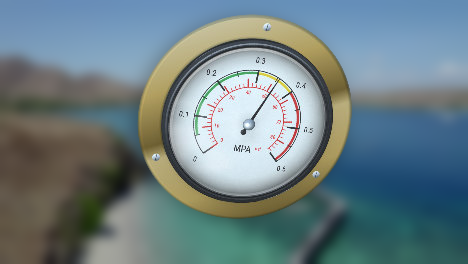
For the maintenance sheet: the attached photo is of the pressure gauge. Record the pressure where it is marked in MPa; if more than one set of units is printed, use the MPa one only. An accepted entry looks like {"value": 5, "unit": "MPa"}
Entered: {"value": 0.35, "unit": "MPa"}
